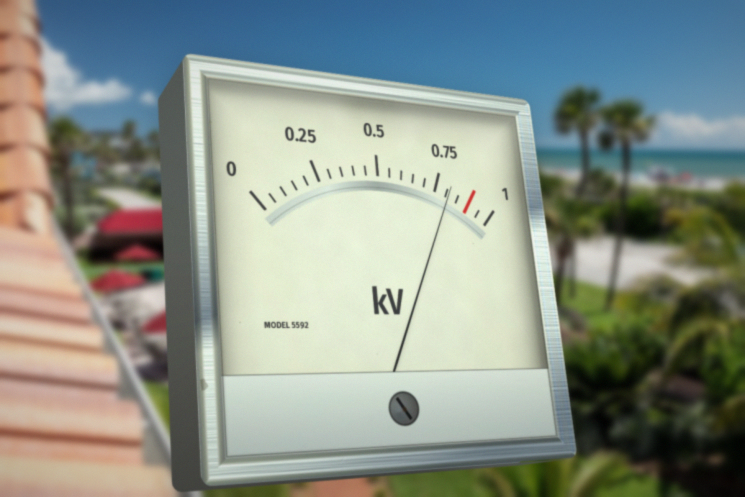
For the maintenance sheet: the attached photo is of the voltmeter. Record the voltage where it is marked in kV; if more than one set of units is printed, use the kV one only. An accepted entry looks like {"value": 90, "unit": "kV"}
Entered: {"value": 0.8, "unit": "kV"}
